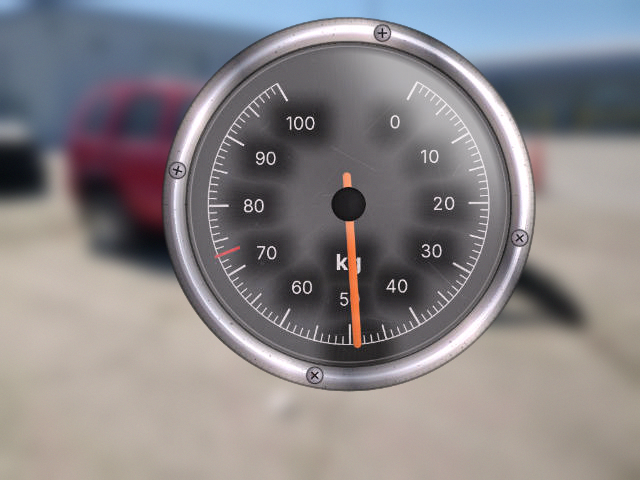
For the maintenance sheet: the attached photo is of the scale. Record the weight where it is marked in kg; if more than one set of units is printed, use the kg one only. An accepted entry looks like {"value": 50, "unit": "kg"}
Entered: {"value": 49, "unit": "kg"}
